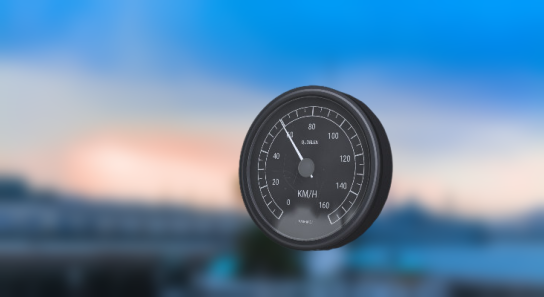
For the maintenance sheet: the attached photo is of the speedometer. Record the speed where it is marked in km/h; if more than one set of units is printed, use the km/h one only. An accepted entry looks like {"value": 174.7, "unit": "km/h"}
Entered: {"value": 60, "unit": "km/h"}
